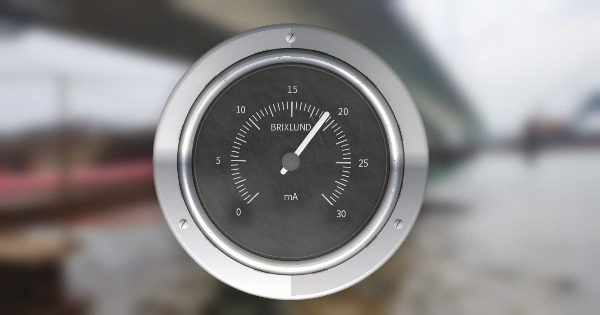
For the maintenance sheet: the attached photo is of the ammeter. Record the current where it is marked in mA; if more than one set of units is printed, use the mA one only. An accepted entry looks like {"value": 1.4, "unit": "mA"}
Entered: {"value": 19, "unit": "mA"}
